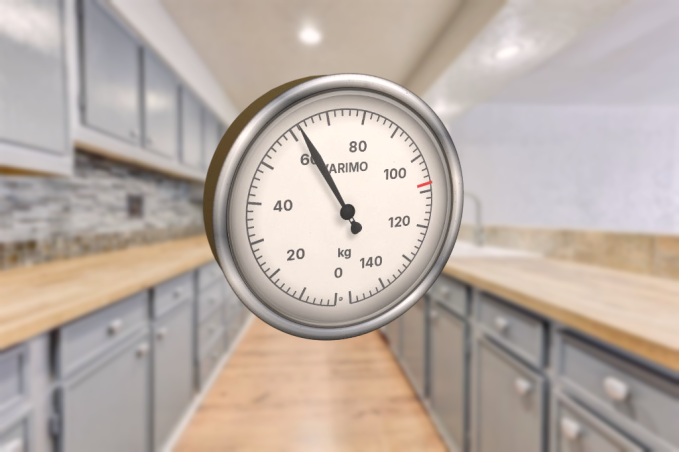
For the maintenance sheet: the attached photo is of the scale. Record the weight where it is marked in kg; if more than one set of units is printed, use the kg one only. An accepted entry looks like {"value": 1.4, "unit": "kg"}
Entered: {"value": 62, "unit": "kg"}
